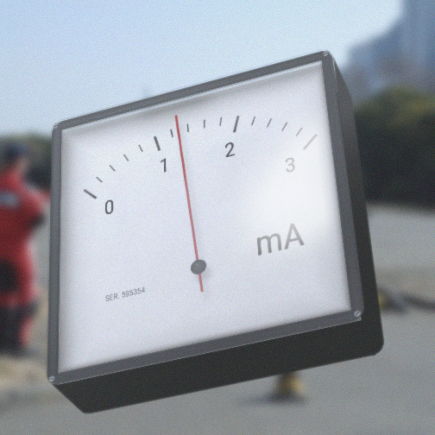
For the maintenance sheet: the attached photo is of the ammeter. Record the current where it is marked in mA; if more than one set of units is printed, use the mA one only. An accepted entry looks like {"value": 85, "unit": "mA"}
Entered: {"value": 1.3, "unit": "mA"}
